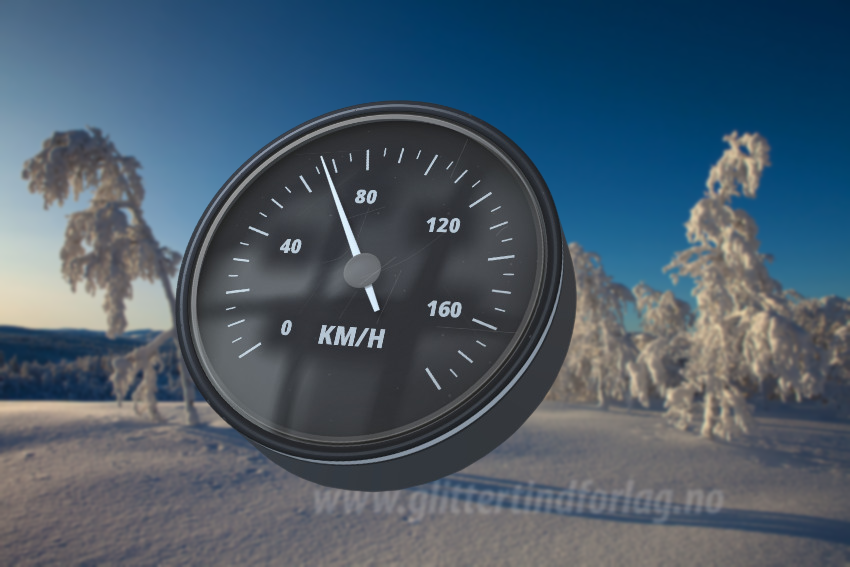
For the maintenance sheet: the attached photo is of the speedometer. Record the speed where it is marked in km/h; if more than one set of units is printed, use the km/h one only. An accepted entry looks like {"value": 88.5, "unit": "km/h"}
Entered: {"value": 67.5, "unit": "km/h"}
